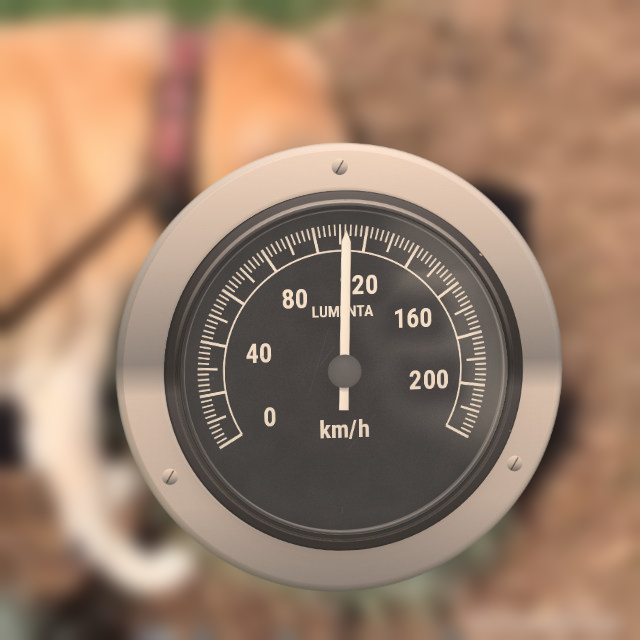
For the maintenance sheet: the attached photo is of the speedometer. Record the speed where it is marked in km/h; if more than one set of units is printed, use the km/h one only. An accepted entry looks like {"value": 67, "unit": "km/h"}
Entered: {"value": 112, "unit": "km/h"}
